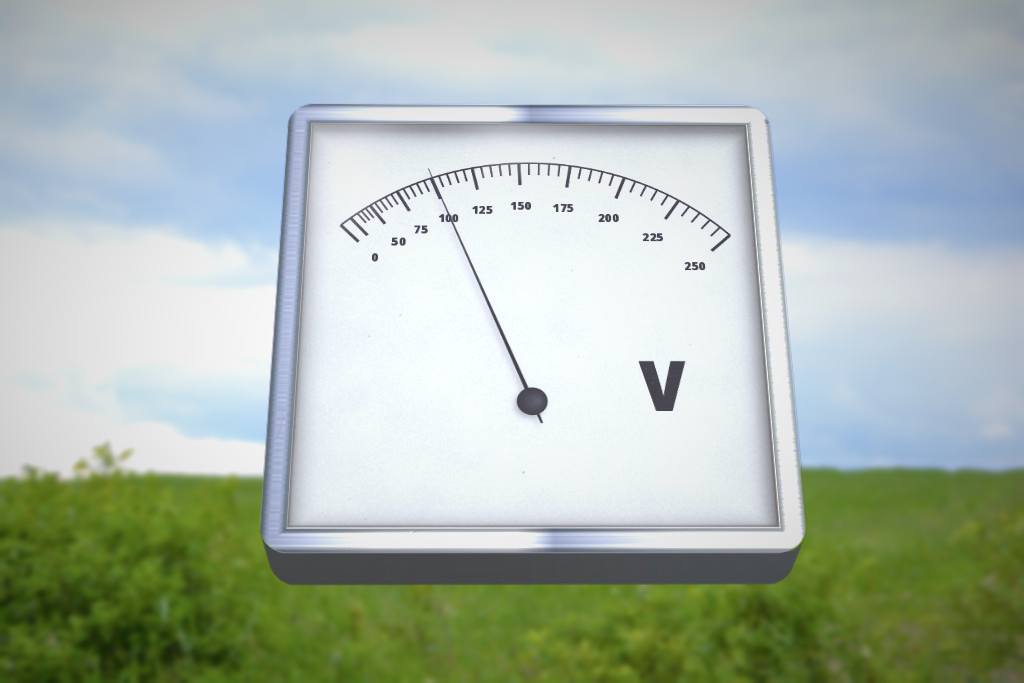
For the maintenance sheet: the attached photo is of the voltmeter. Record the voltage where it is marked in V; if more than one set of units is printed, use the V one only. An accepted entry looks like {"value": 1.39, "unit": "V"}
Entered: {"value": 100, "unit": "V"}
